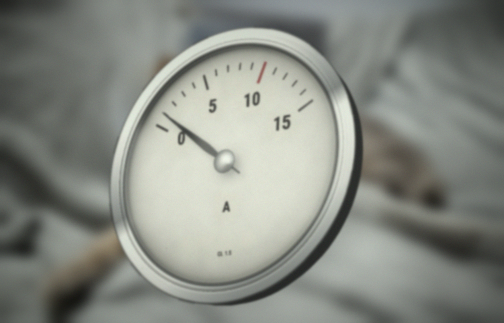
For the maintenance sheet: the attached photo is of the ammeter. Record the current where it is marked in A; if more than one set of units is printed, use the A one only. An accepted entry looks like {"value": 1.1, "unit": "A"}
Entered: {"value": 1, "unit": "A"}
